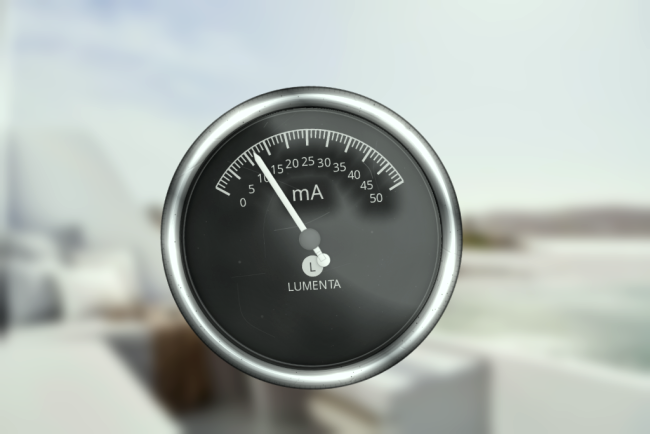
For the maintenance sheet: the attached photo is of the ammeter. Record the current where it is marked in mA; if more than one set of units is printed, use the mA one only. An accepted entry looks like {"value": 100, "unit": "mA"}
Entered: {"value": 12, "unit": "mA"}
